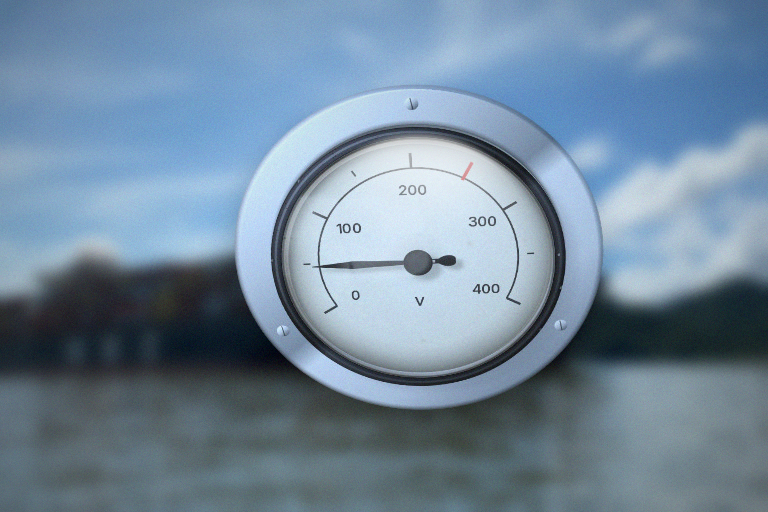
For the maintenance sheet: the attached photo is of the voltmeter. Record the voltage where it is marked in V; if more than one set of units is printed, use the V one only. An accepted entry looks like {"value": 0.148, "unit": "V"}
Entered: {"value": 50, "unit": "V"}
